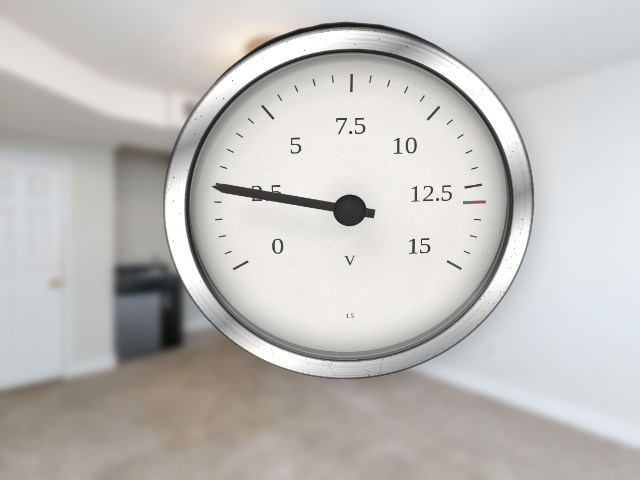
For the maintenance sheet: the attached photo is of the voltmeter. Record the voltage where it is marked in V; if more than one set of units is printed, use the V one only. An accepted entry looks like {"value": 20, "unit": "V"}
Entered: {"value": 2.5, "unit": "V"}
